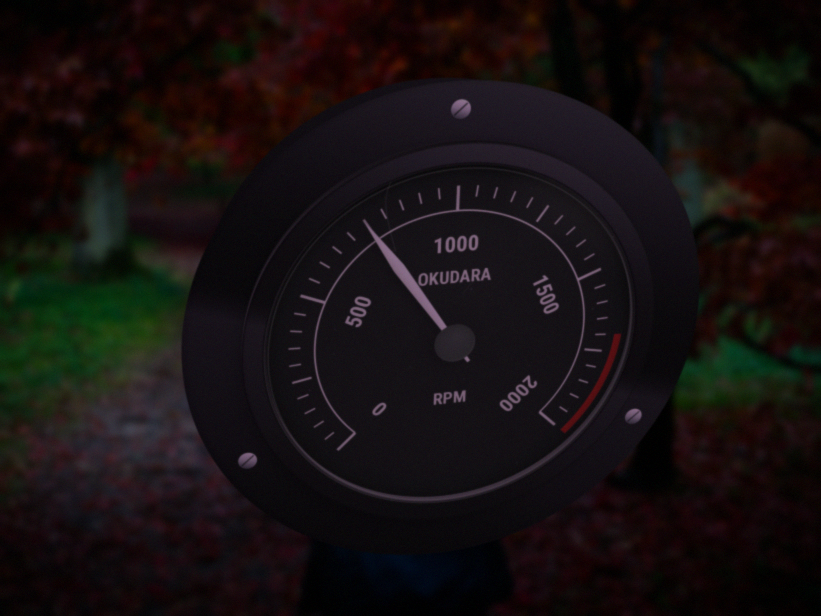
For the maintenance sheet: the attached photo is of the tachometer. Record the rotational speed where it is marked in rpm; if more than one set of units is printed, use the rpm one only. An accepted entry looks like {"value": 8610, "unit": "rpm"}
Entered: {"value": 750, "unit": "rpm"}
